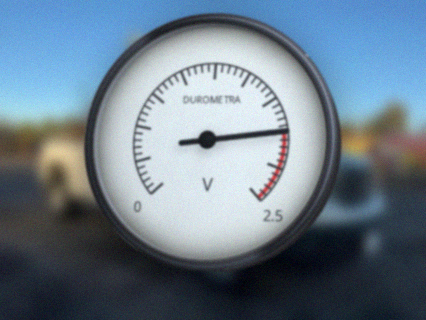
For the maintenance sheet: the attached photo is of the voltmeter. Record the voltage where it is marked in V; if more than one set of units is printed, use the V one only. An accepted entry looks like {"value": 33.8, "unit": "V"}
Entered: {"value": 2, "unit": "V"}
